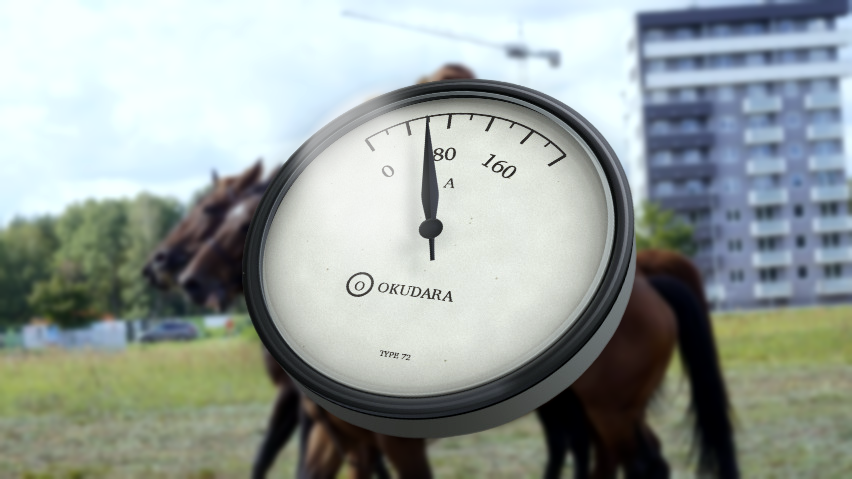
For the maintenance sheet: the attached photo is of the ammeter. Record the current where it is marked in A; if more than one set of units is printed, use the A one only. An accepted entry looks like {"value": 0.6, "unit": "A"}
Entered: {"value": 60, "unit": "A"}
